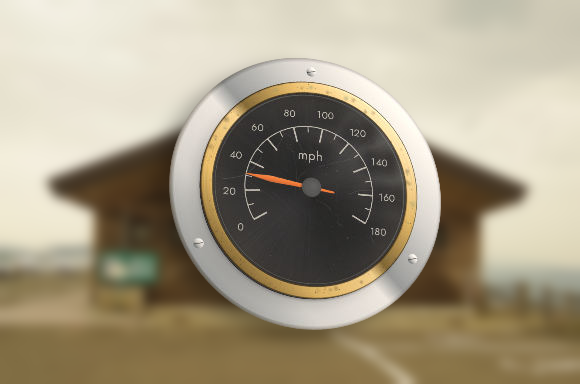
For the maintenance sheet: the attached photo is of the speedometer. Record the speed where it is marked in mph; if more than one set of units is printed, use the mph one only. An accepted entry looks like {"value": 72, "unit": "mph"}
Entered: {"value": 30, "unit": "mph"}
